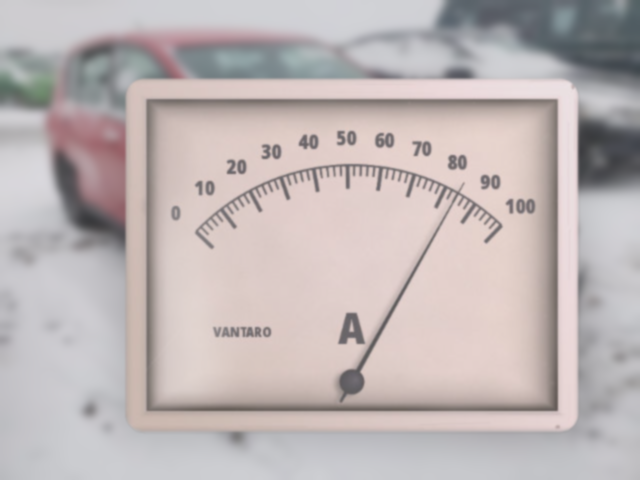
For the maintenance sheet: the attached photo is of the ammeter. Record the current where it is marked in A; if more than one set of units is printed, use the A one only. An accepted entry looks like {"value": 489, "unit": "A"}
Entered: {"value": 84, "unit": "A"}
